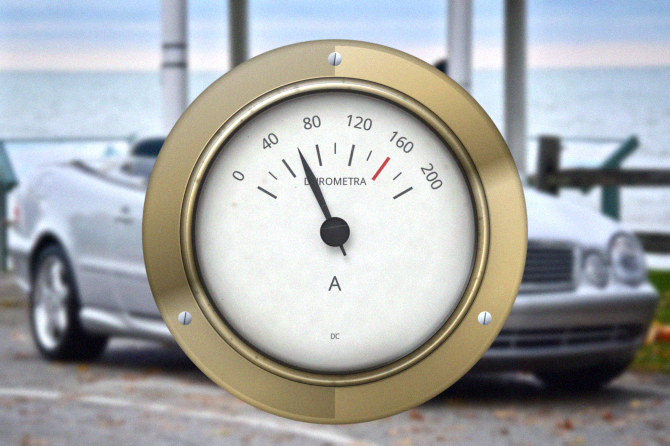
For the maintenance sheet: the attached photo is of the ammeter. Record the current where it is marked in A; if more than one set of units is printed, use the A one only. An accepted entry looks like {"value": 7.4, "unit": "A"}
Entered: {"value": 60, "unit": "A"}
